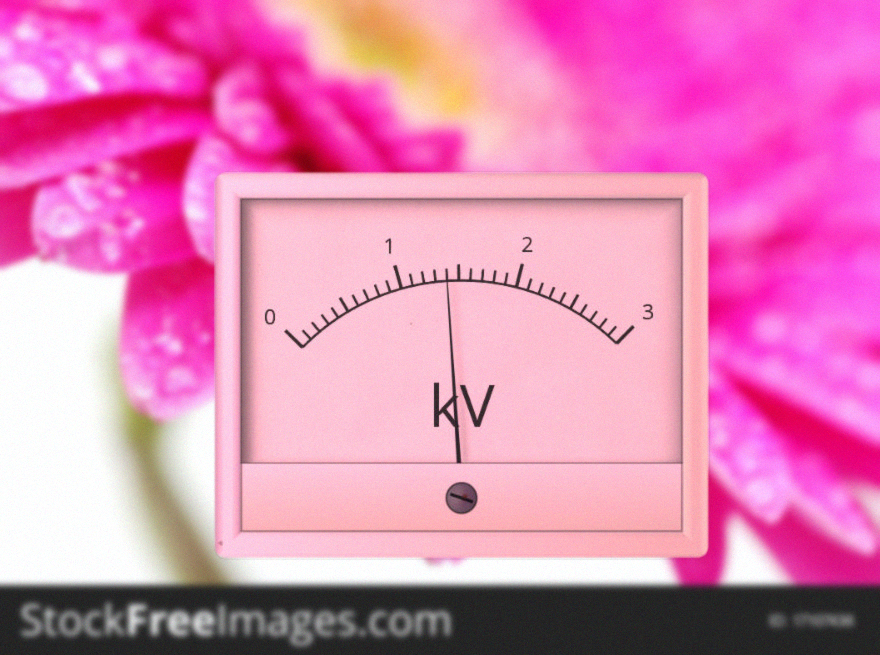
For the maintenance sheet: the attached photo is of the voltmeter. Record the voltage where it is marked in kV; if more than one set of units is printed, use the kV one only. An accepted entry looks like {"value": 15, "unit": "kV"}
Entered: {"value": 1.4, "unit": "kV"}
